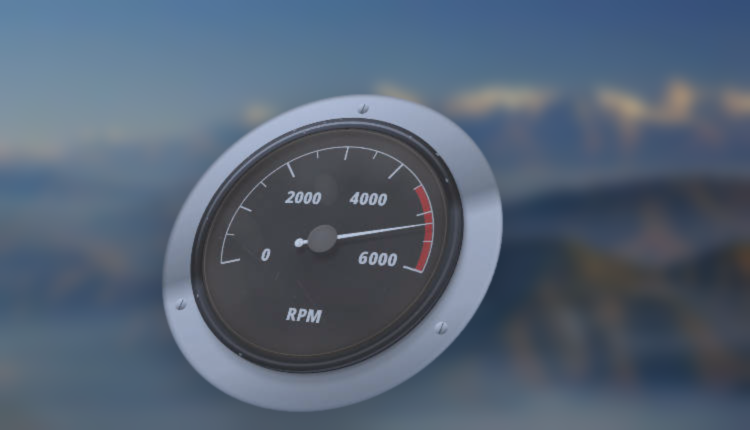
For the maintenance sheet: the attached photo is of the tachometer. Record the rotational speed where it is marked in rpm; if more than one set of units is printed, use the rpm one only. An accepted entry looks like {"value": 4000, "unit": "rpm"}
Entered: {"value": 5250, "unit": "rpm"}
